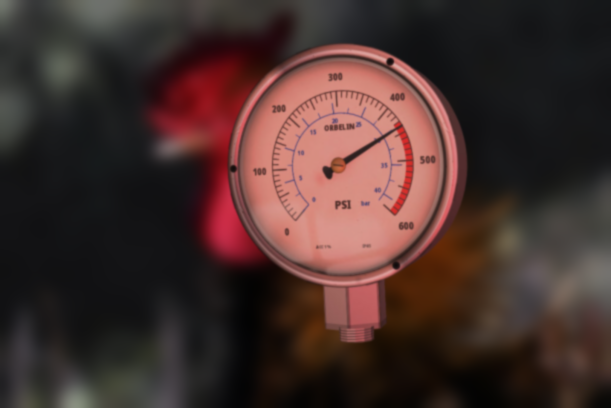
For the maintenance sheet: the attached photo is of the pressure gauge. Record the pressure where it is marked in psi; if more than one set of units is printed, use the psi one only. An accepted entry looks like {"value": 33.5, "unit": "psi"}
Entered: {"value": 440, "unit": "psi"}
